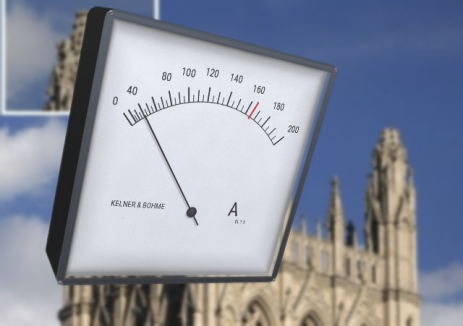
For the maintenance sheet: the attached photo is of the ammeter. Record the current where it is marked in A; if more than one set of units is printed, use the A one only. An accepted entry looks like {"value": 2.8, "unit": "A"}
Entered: {"value": 40, "unit": "A"}
